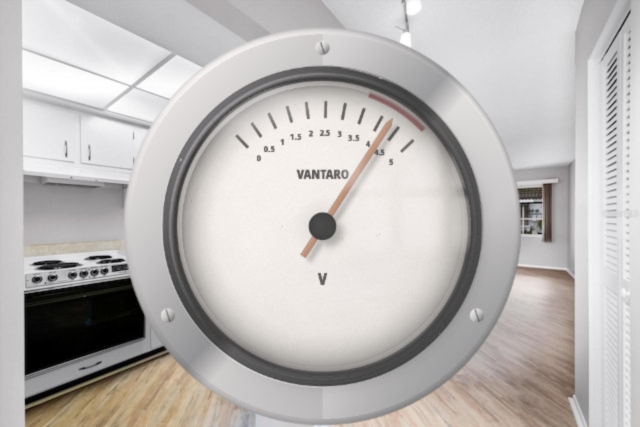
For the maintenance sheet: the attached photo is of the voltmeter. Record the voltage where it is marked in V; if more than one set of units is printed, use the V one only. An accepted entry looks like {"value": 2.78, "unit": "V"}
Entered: {"value": 4.25, "unit": "V"}
